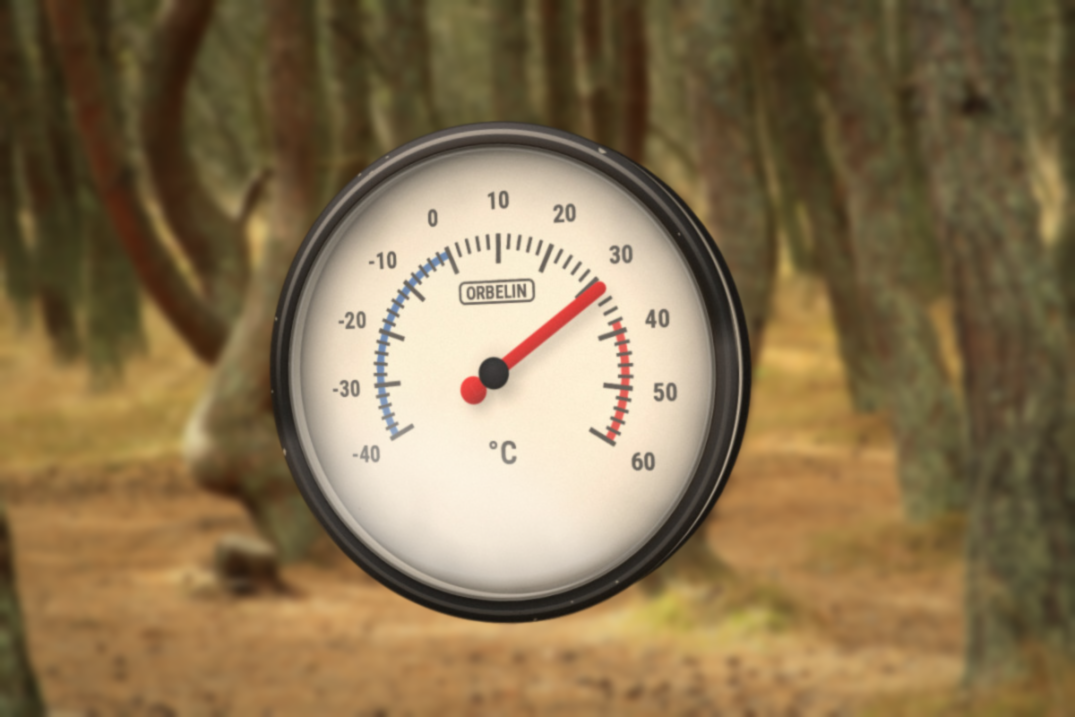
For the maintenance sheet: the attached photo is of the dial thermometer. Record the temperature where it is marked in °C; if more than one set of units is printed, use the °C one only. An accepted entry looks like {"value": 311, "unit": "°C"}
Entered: {"value": 32, "unit": "°C"}
